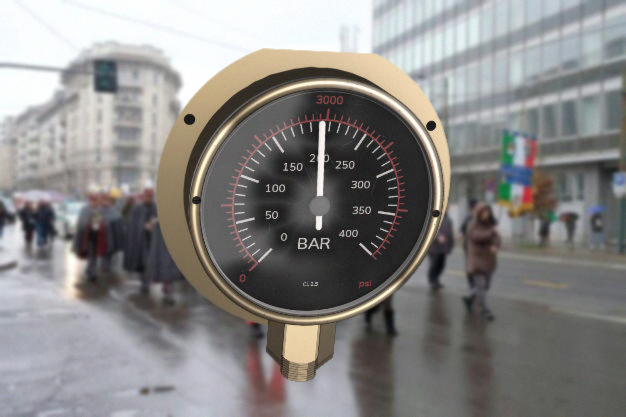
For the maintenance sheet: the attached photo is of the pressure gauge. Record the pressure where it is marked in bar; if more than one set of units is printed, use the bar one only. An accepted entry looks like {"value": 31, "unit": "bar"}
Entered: {"value": 200, "unit": "bar"}
